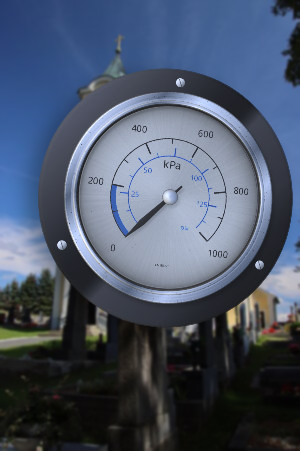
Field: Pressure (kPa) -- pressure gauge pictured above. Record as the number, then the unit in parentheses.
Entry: 0 (kPa)
